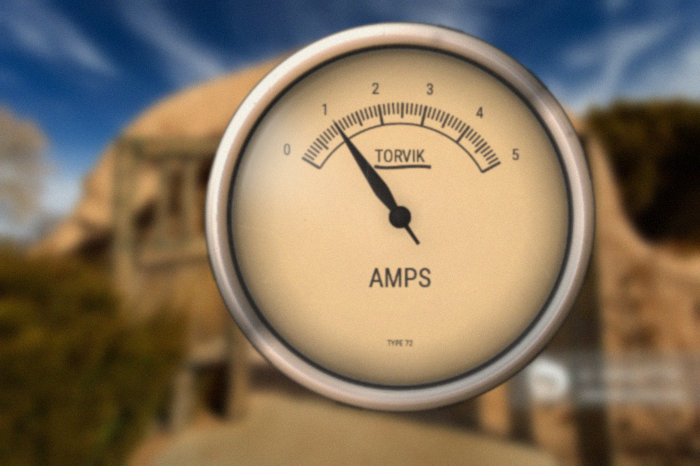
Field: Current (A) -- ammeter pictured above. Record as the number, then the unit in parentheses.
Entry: 1 (A)
